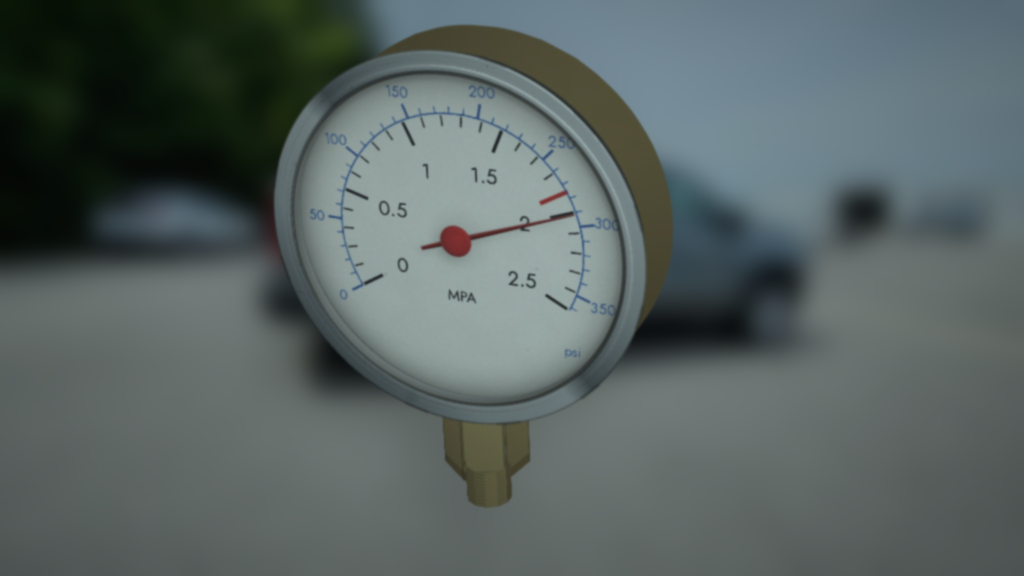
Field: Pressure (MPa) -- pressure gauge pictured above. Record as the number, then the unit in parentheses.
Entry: 2 (MPa)
